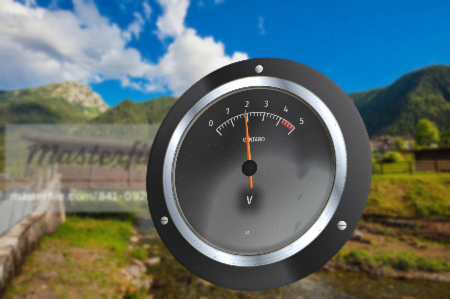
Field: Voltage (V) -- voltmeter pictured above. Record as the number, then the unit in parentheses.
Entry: 2 (V)
